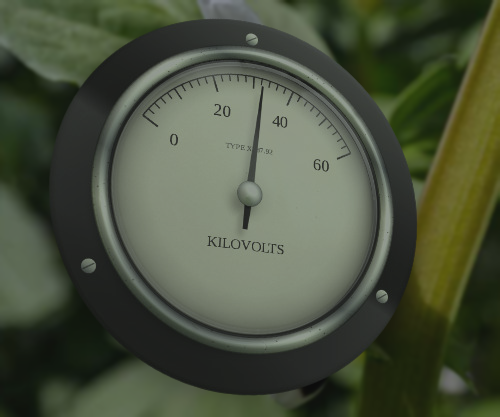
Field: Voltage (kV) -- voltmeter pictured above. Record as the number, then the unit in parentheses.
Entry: 32 (kV)
